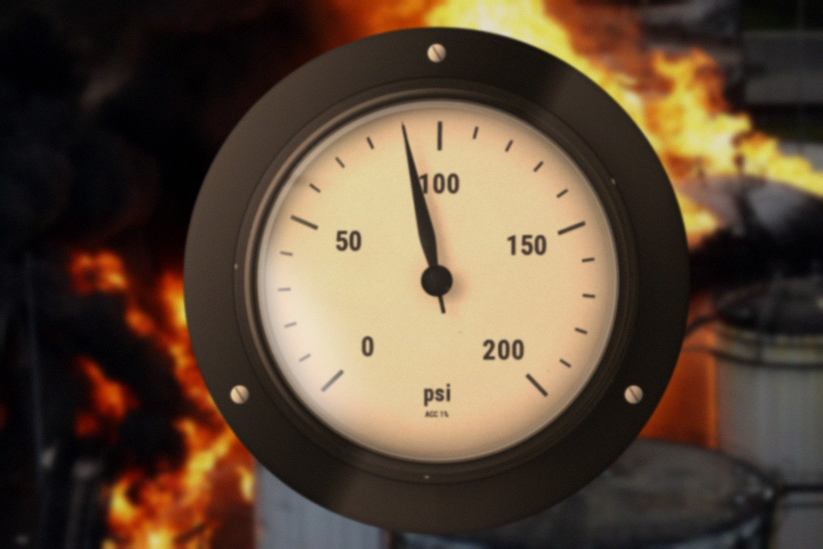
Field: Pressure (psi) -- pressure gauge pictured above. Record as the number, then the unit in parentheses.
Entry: 90 (psi)
